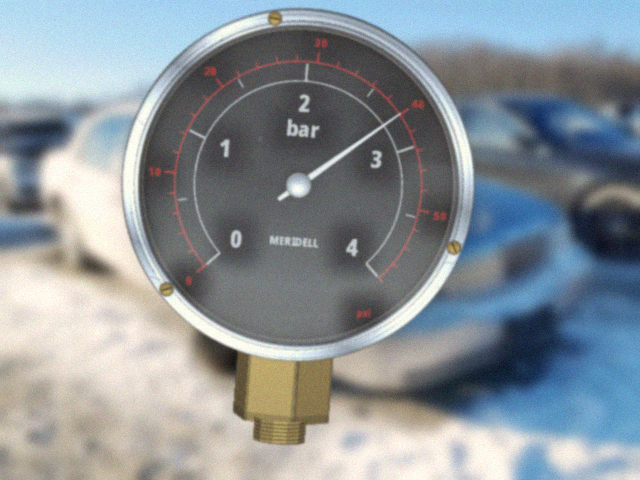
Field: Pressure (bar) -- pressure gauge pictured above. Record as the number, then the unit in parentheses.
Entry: 2.75 (bar)
